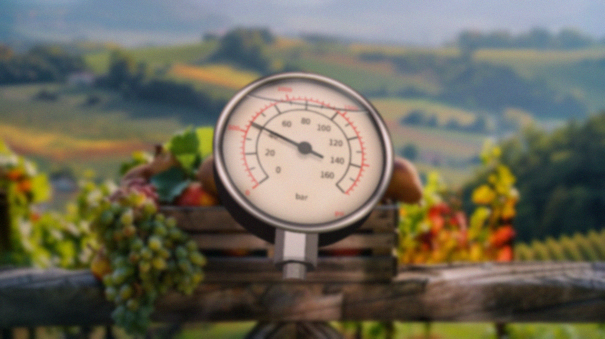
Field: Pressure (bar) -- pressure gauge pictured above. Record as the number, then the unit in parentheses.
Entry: 40 (bar)
